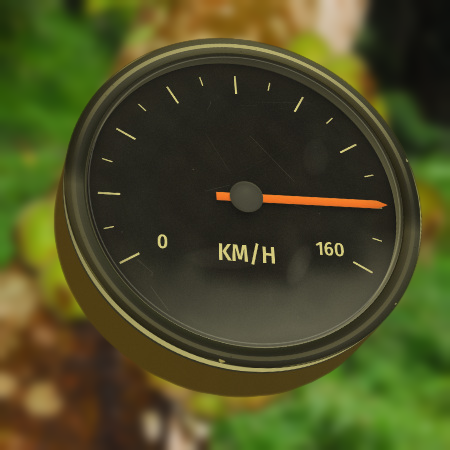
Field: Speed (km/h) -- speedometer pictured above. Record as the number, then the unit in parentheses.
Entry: 140 (km/h)
